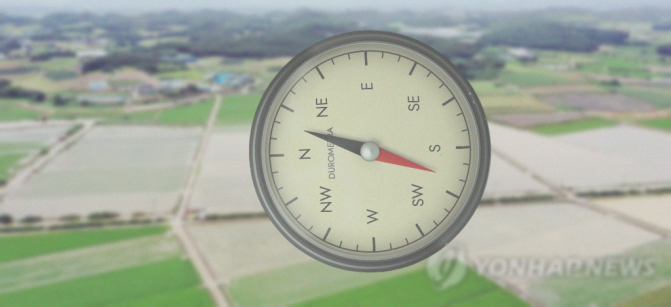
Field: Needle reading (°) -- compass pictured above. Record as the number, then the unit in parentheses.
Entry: 200 (°)
